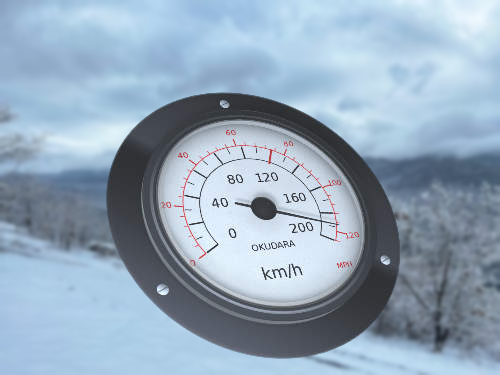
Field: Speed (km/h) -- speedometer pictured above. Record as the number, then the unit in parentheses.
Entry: 190 (km/h)
